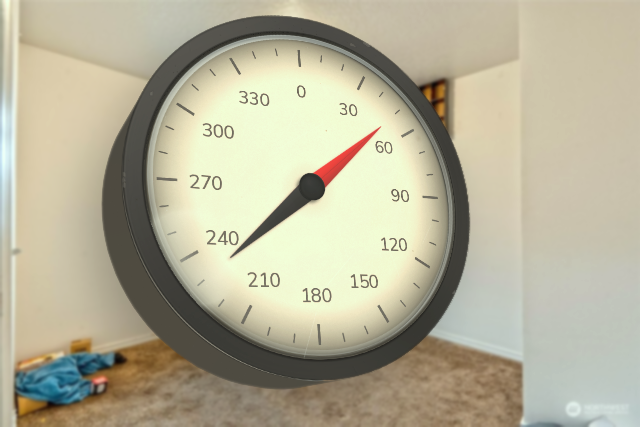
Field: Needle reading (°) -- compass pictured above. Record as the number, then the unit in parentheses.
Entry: 50 (°)
